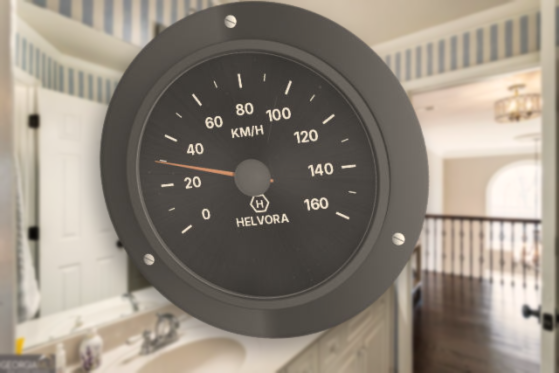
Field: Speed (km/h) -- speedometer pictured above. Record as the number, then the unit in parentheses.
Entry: 30 (km/h)
